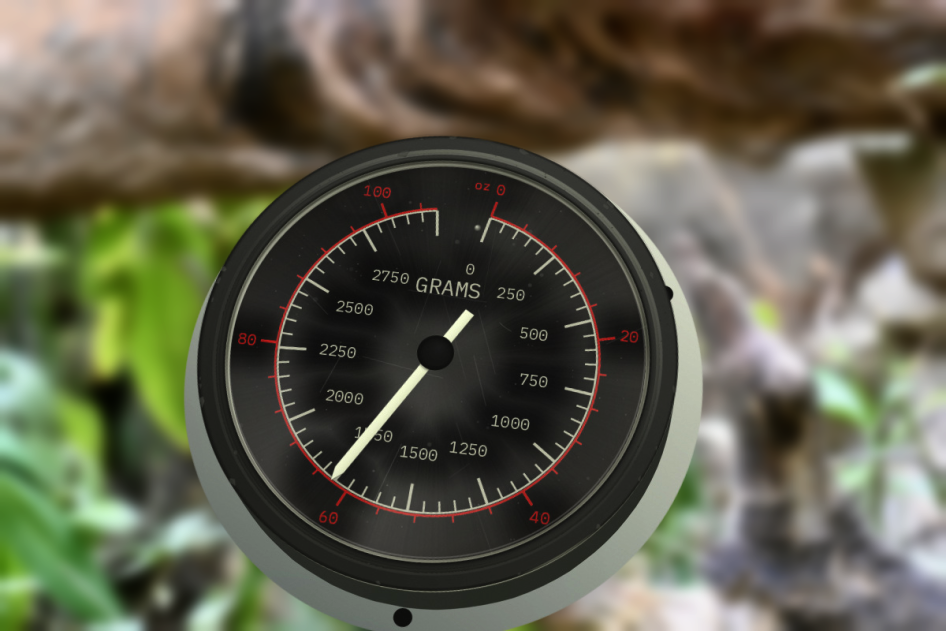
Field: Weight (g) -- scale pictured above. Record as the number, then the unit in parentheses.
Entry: 1750 (g)
